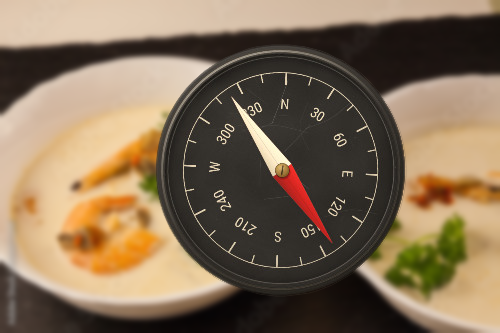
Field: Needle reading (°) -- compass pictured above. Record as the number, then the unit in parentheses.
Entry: 142.5 (°)
